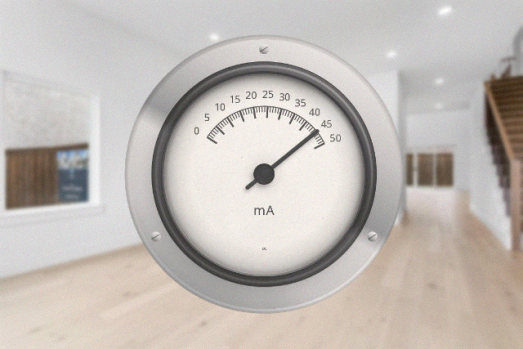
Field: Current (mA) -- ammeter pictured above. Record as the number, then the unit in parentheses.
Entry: 45 (mA)
